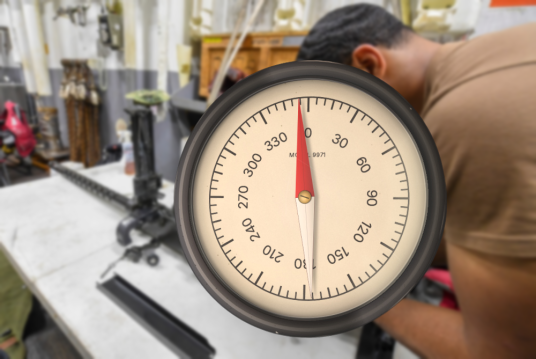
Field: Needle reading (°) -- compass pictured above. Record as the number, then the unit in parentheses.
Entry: 355 (°)
